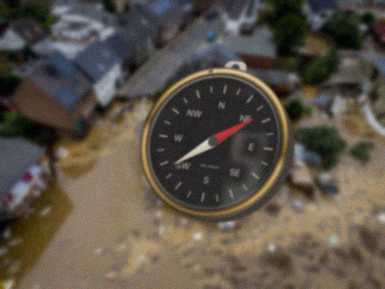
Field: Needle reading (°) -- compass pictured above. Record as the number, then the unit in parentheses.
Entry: 52.5 (°)
